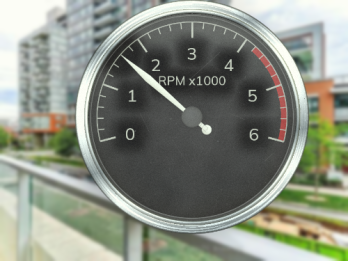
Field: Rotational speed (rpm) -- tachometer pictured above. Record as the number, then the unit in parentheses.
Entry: 1600 (rpm)
